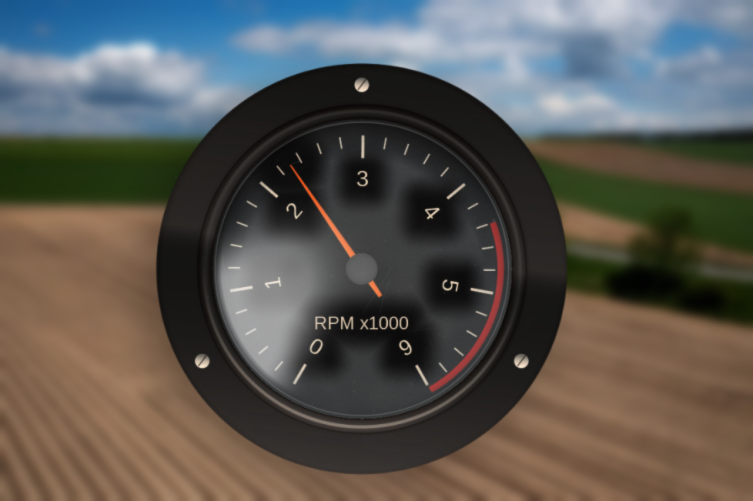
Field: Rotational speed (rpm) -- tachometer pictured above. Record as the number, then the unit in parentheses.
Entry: 2300 (rpm)
